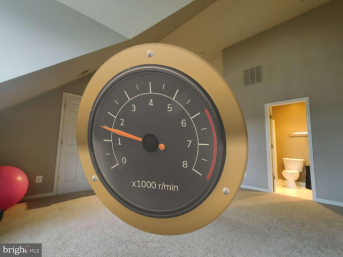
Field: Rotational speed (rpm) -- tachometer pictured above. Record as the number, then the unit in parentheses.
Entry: 1500 (rpm)
